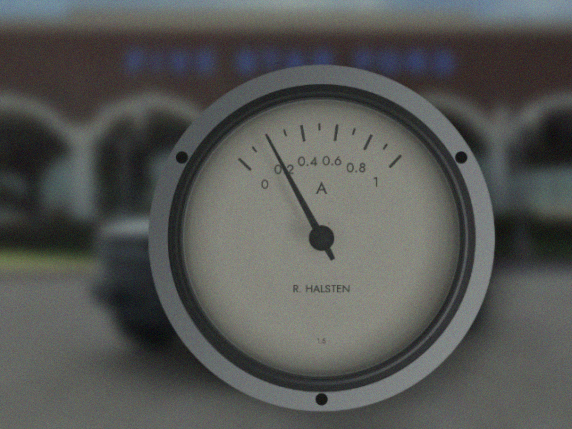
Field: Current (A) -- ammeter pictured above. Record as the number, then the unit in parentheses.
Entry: 0.2 (A)
